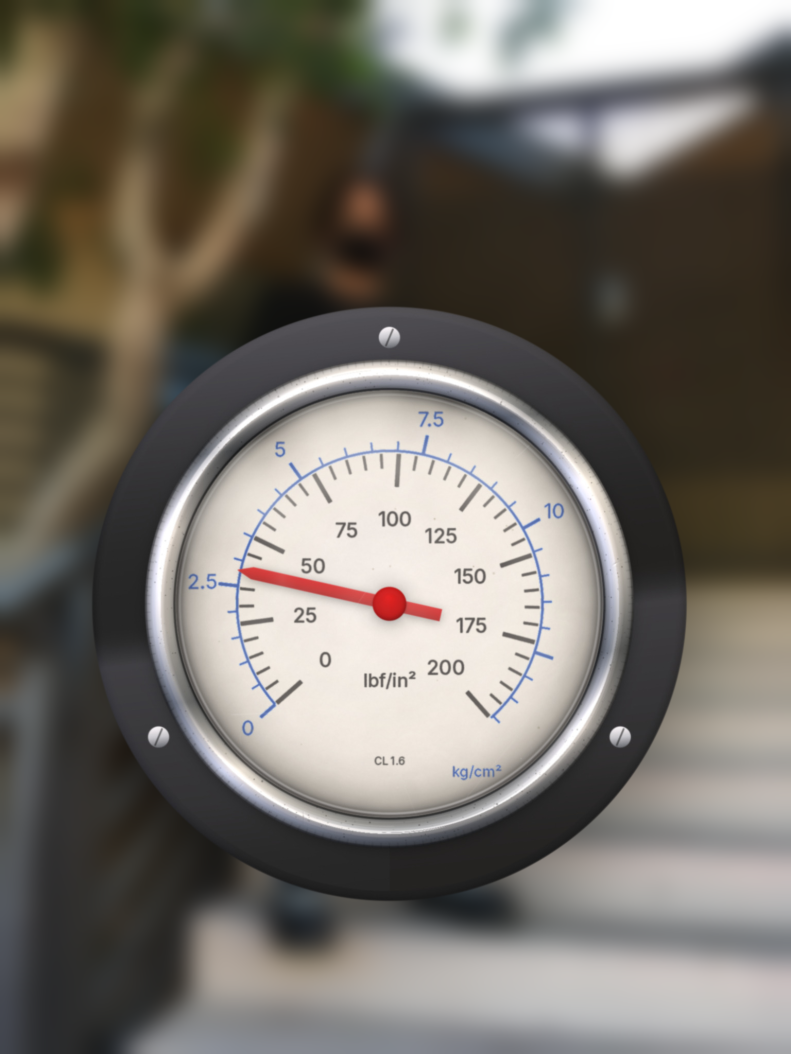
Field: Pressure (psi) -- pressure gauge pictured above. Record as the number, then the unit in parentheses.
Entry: 40 (psi)
